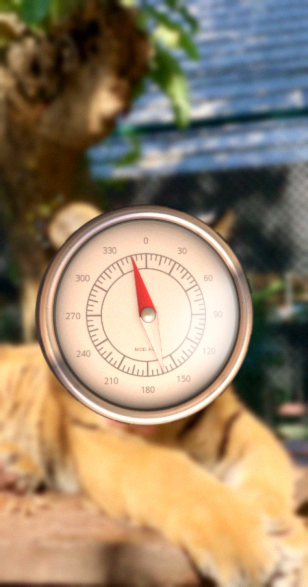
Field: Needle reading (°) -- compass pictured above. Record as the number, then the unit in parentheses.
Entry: 345 (°)
